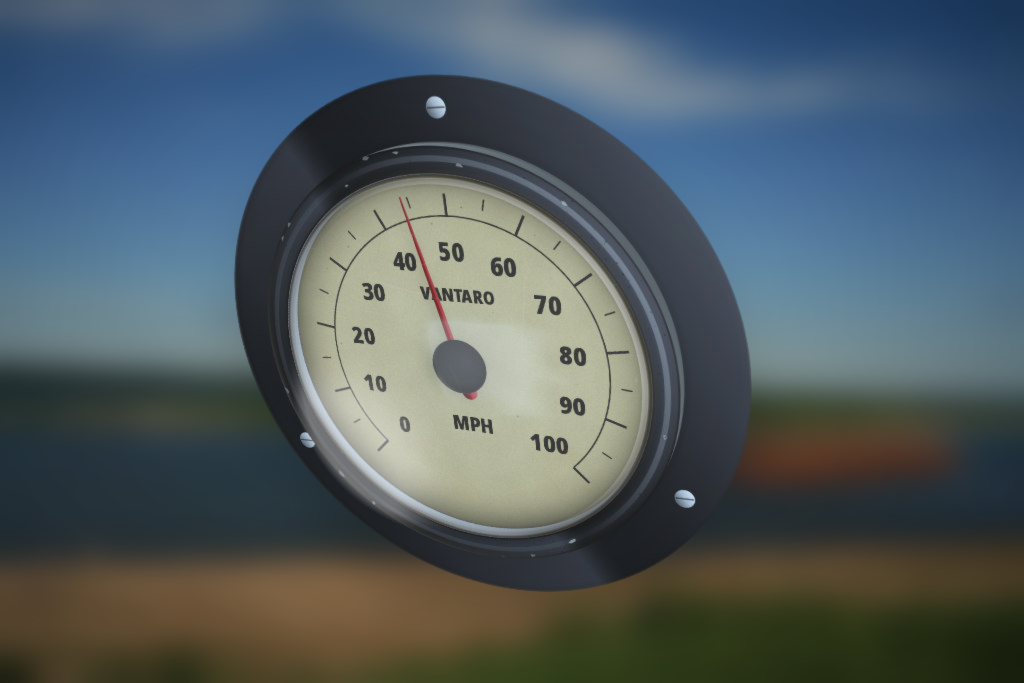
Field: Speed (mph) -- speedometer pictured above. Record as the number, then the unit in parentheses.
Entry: 45 (mph)
